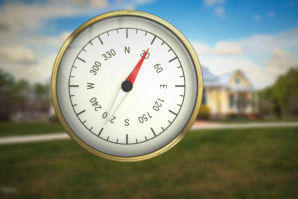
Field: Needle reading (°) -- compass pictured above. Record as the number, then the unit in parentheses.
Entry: 30 (°)
